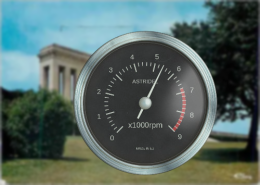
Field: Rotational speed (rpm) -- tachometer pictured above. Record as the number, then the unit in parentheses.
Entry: 5400 (rpm)
